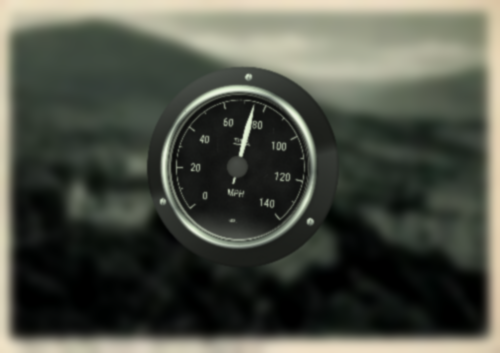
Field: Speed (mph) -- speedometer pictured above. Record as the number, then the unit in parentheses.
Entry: 75 (mph)
